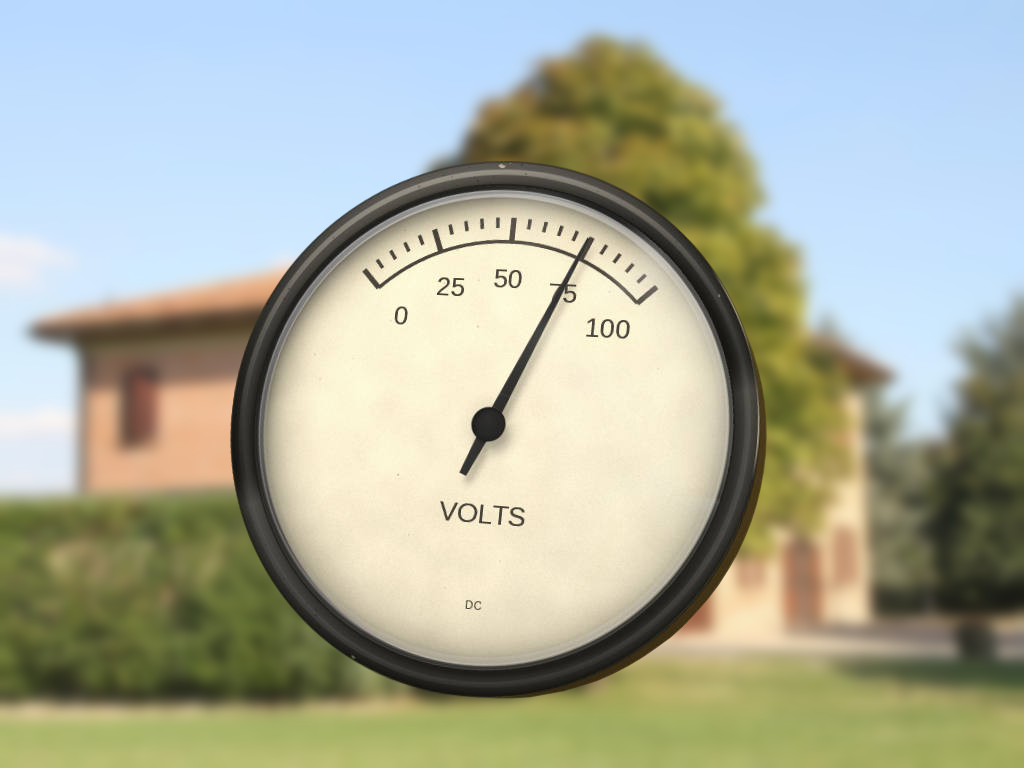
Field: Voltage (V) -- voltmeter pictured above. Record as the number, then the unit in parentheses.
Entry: 75 (V)
